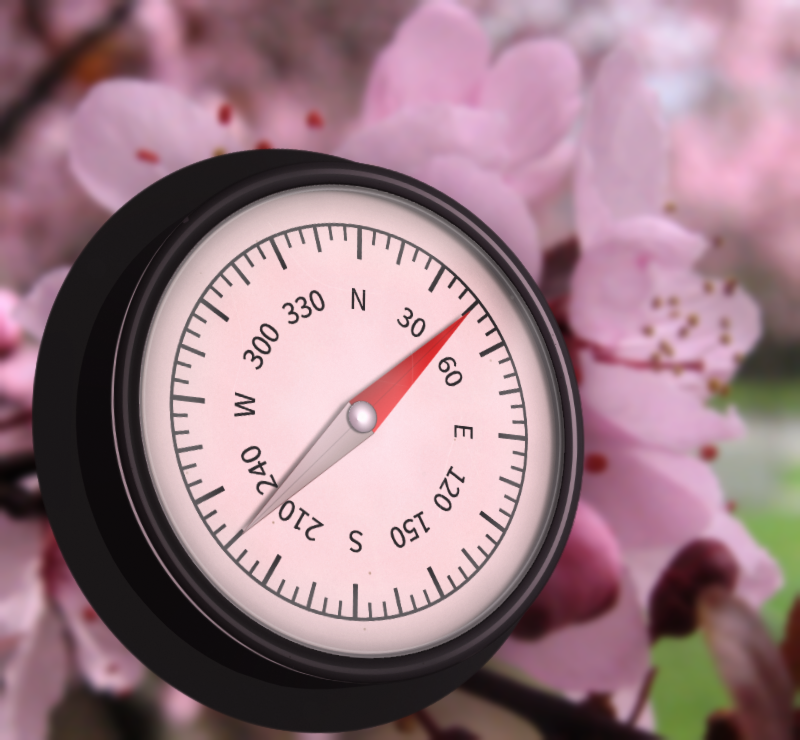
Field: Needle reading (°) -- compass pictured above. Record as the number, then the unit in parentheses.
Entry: 45 (°)
